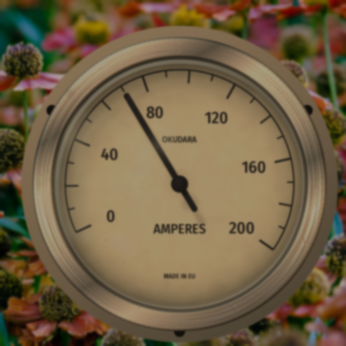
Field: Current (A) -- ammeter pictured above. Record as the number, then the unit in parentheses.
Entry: 70 (A)
